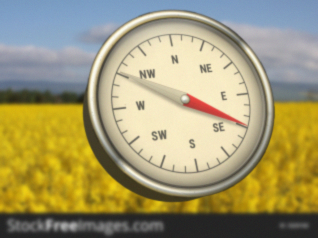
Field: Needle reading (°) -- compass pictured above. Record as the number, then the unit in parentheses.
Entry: 120 (°)
